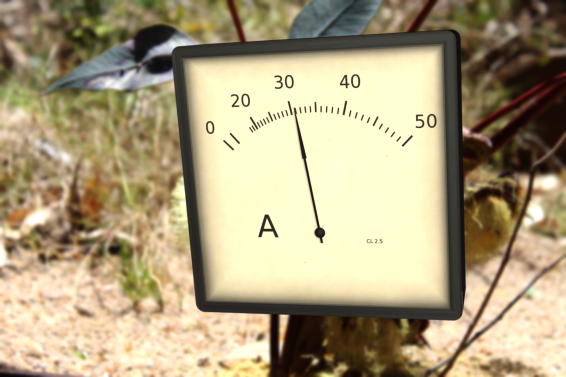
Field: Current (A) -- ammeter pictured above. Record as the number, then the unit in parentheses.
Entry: 31 (A)
